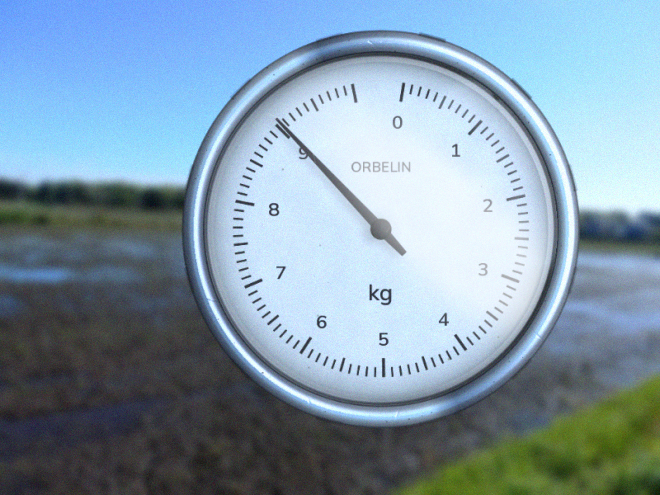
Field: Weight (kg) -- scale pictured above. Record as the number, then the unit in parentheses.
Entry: 9.05 (kg)
